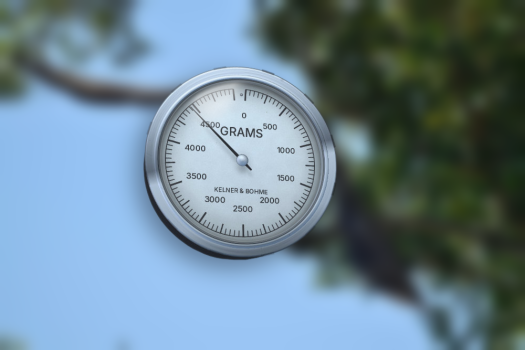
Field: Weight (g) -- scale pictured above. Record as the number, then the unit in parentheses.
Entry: 4450 (g)
